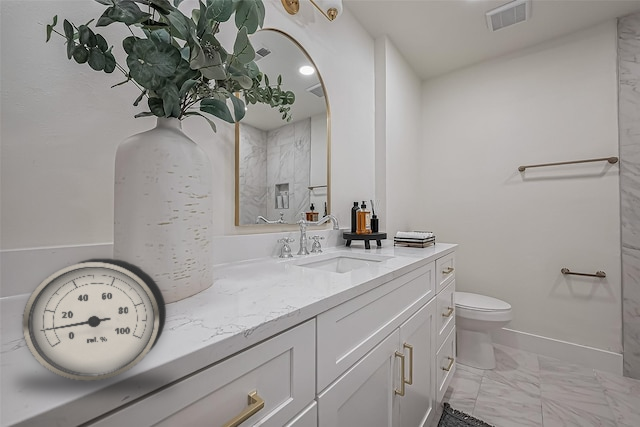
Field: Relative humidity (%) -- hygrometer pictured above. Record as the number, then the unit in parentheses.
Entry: 10 (%)
